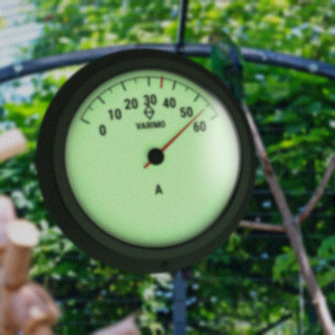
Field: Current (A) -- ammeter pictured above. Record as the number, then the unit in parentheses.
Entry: 55 (A)
